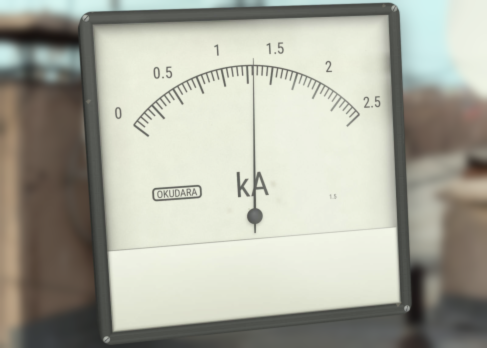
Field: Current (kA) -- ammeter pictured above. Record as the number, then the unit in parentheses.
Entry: 1.3 (kA)
